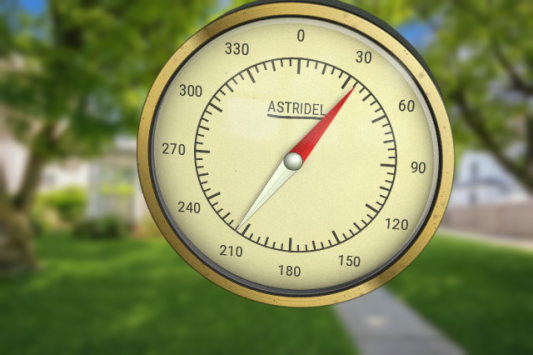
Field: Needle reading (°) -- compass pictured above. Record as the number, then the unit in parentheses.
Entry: 35 (°)
